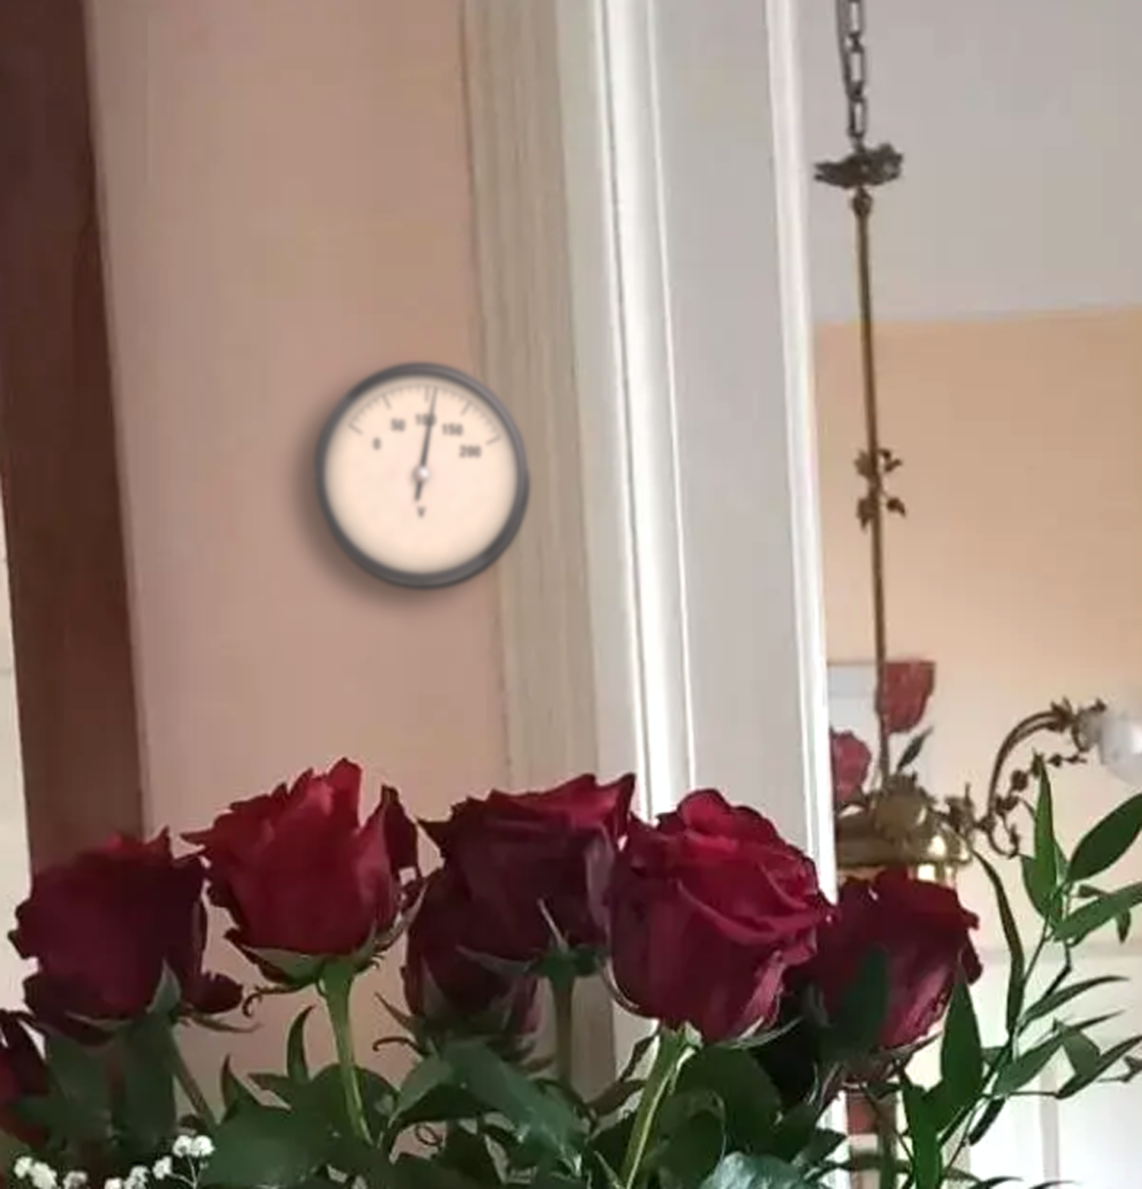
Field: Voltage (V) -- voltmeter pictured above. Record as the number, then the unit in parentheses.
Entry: 110 (V)
